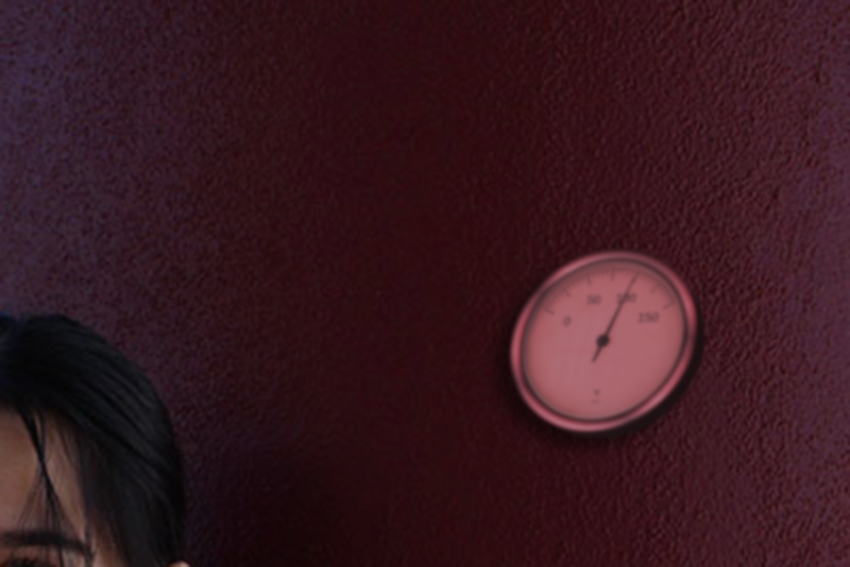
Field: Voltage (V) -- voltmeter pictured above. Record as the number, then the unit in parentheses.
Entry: 100 (V)
